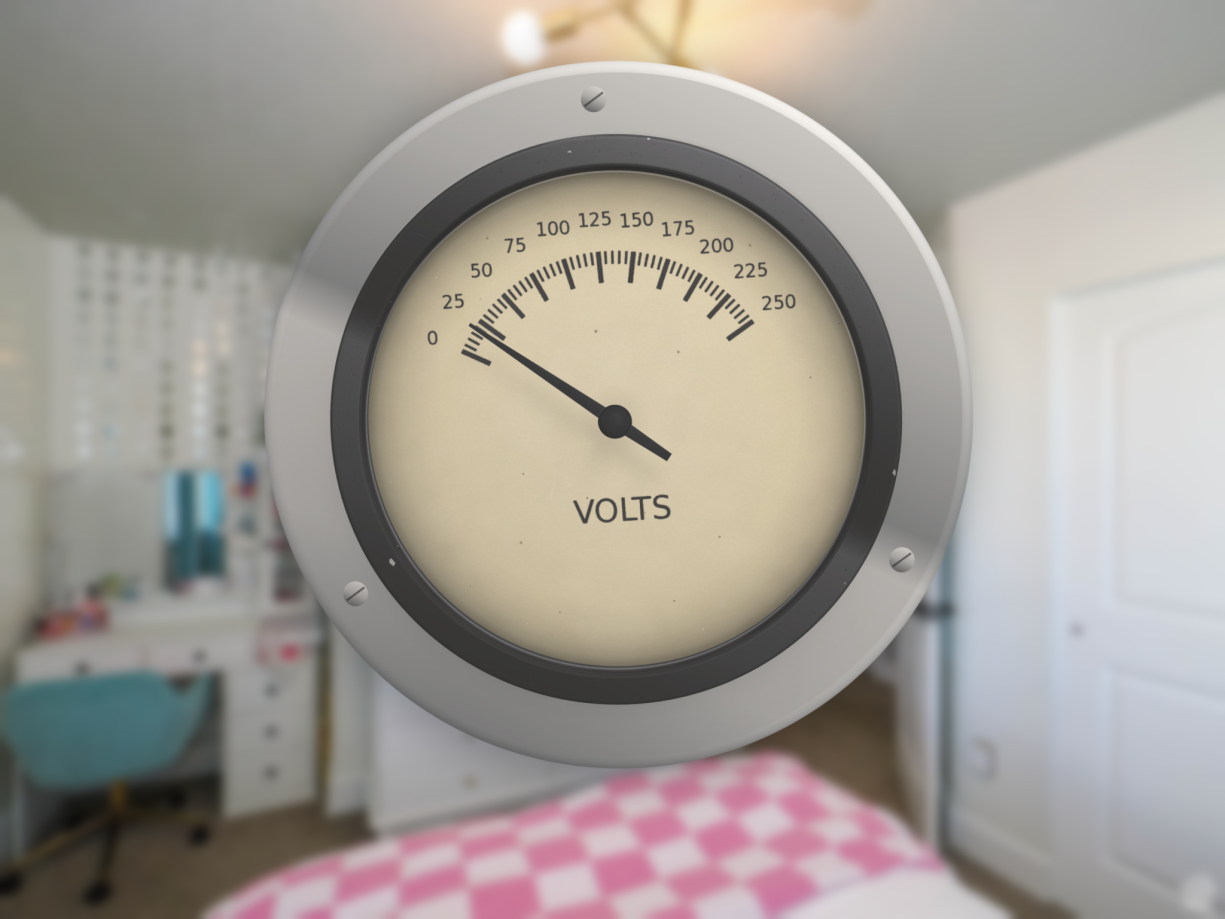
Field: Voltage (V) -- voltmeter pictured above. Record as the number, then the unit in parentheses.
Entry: 20 (V)
